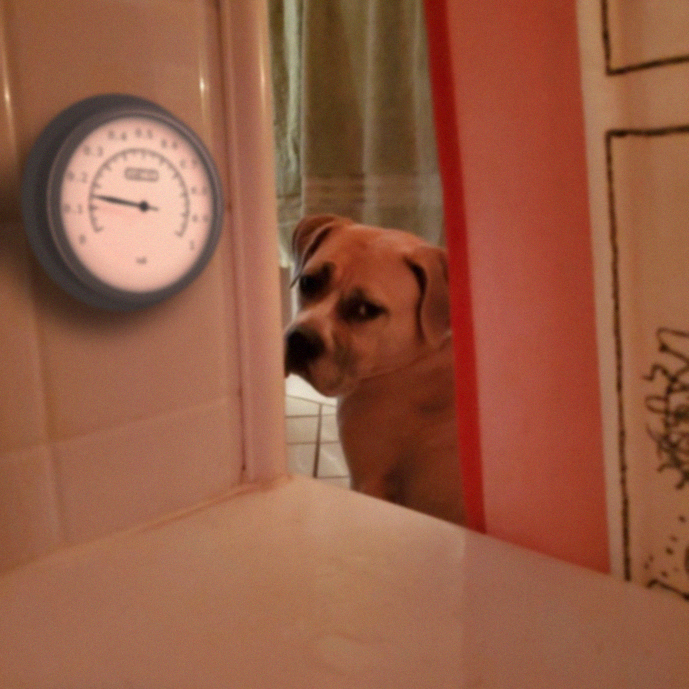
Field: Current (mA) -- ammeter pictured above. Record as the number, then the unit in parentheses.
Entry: 0.15 (mA)
